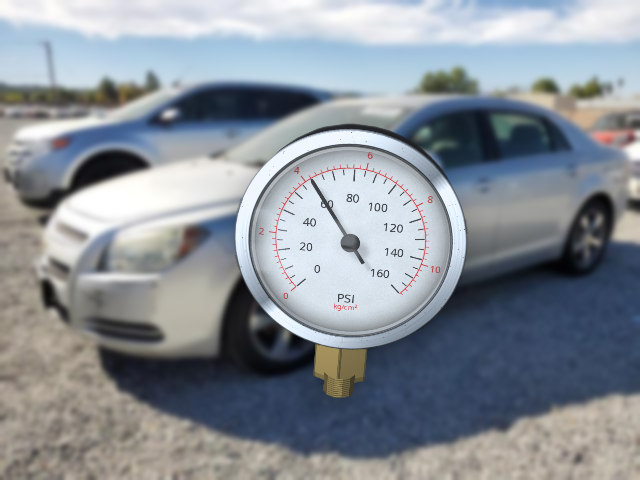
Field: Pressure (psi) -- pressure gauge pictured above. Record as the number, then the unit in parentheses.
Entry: 60 (psi)
